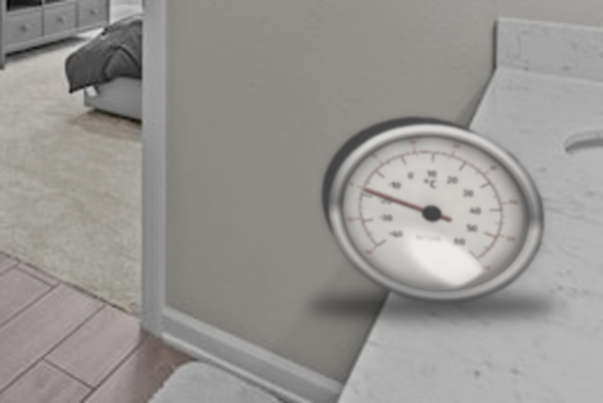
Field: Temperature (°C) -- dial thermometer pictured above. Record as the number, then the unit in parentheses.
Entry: -17.5 (°C)
